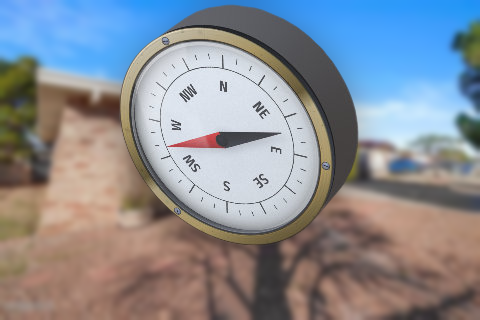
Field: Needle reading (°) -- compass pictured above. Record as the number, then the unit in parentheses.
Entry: 250 (°)
